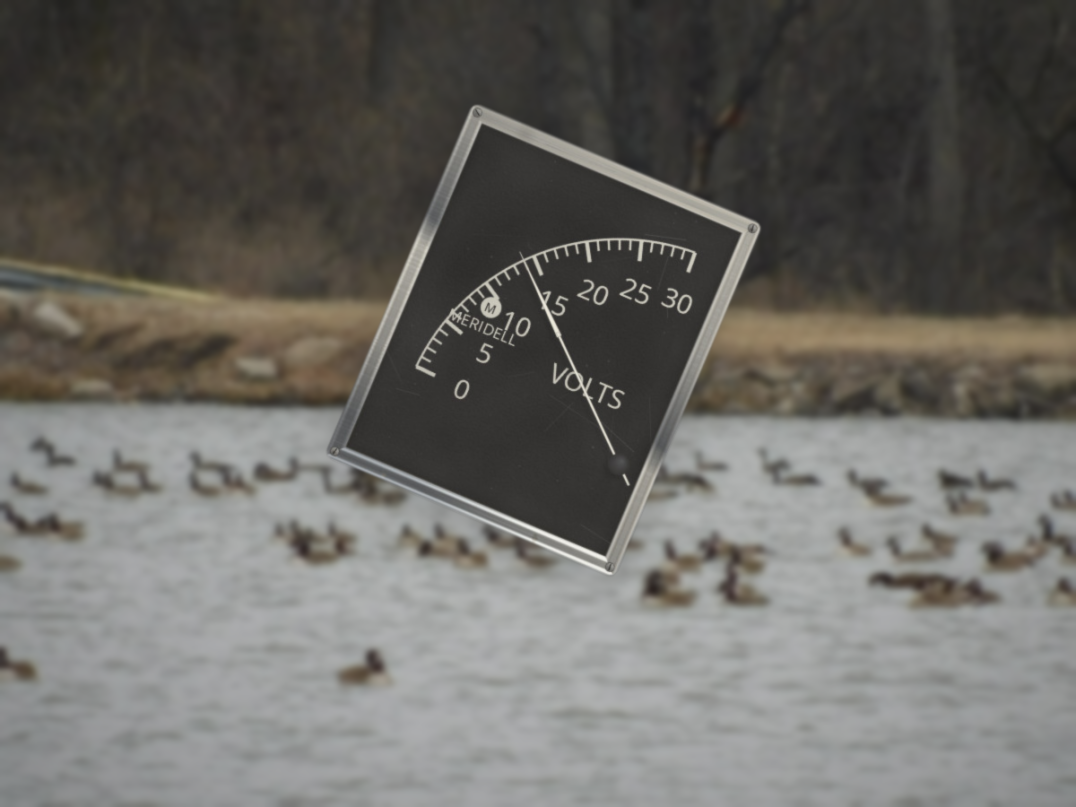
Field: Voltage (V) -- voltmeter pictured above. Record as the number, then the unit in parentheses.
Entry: 14 (V)
